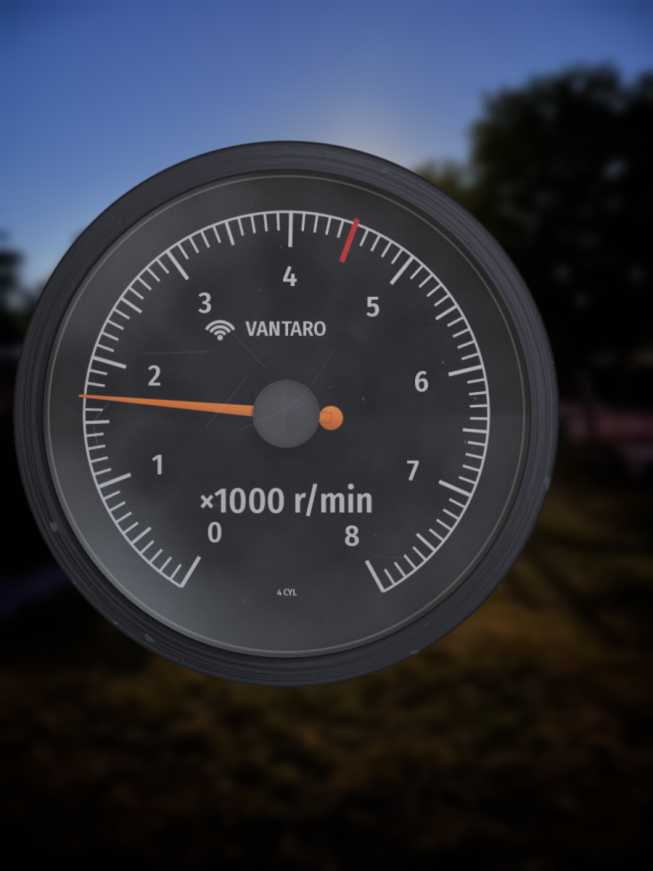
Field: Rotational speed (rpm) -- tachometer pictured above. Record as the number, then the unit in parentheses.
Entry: 1700 (rpm)
